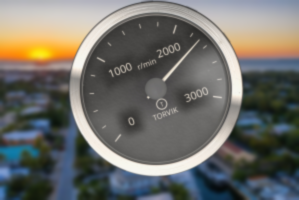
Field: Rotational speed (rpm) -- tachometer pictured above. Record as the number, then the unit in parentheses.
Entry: 2300 (rpm)
